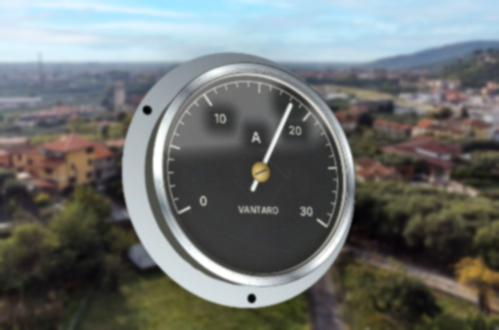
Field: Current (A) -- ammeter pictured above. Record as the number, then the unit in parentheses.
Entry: 18 (A)
